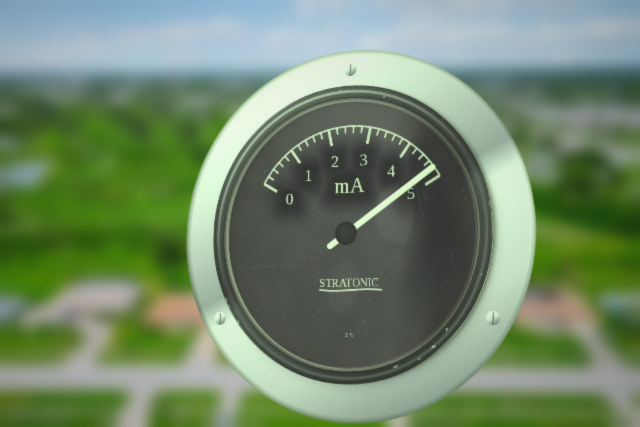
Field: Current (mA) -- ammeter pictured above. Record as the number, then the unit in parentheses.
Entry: 4.8 (mA)
